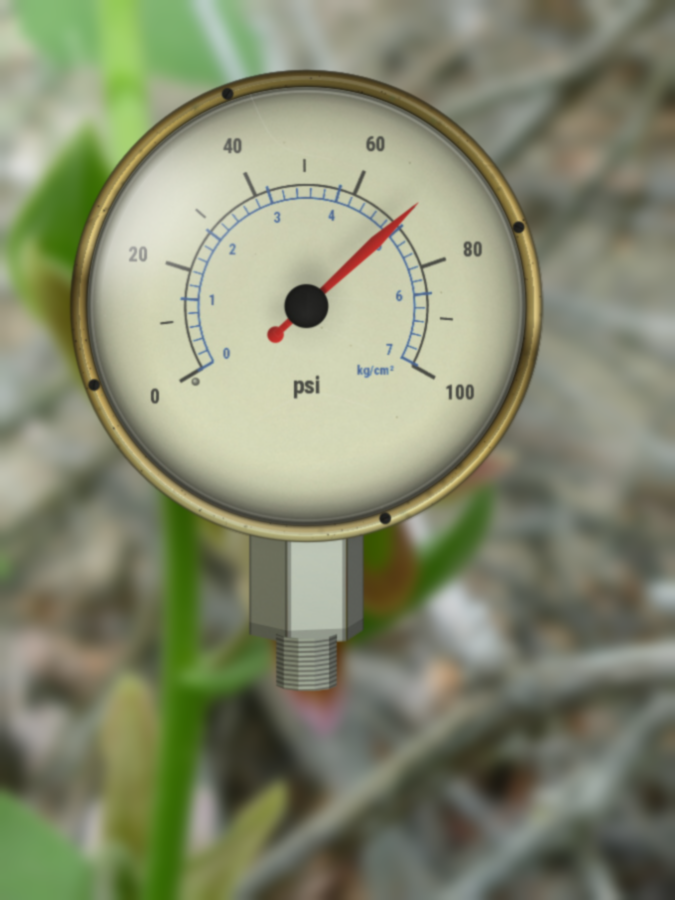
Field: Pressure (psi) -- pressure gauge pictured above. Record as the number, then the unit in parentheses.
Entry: 70 (psi)
